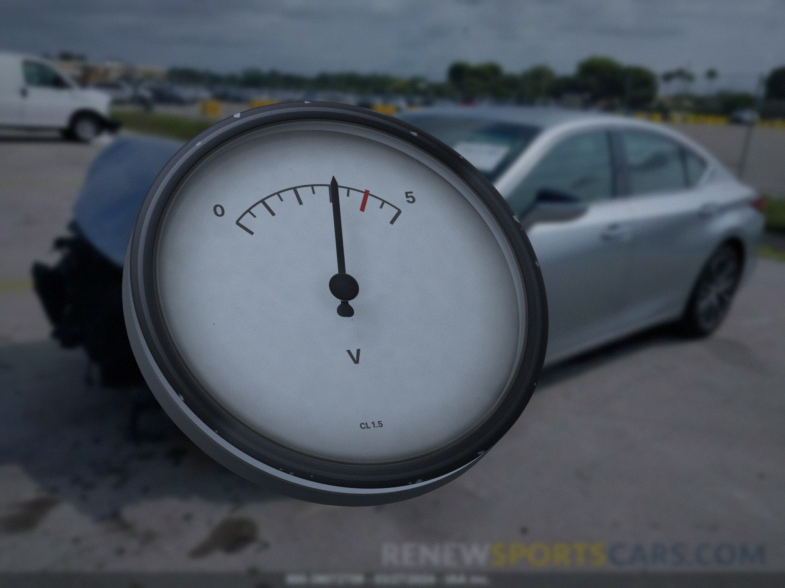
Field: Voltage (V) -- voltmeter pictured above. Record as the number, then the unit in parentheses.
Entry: 3 (V)
